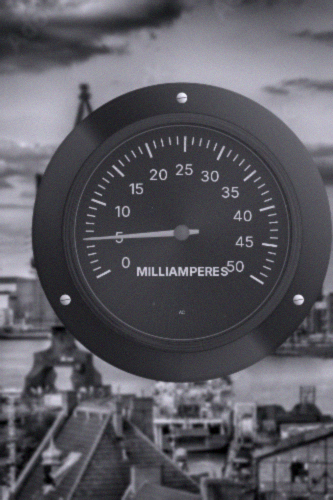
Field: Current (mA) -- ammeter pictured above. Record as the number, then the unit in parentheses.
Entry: 5 (mA)
